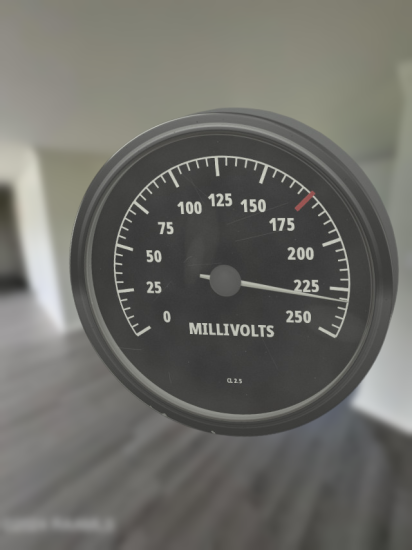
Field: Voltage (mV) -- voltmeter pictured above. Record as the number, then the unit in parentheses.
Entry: 230 (mV)
